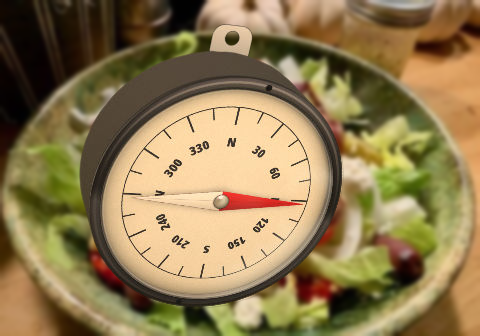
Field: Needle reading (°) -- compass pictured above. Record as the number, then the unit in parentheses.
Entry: 90 (°)
